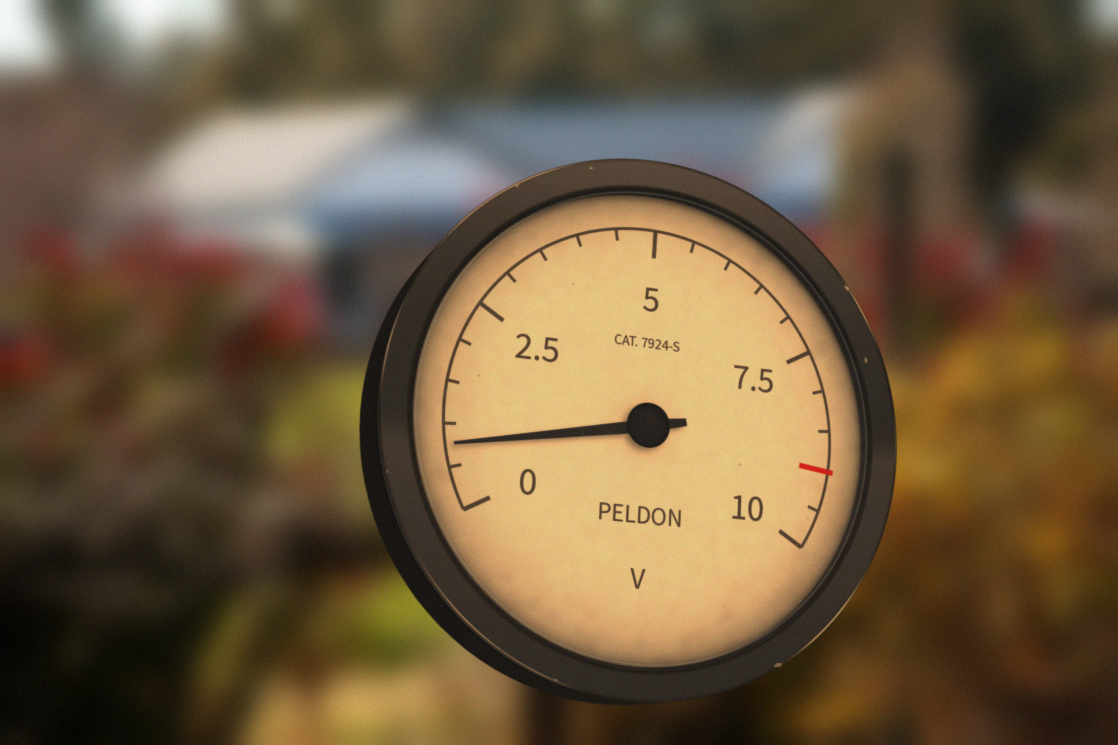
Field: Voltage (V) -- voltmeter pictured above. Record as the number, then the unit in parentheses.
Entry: 0.75 (V)
